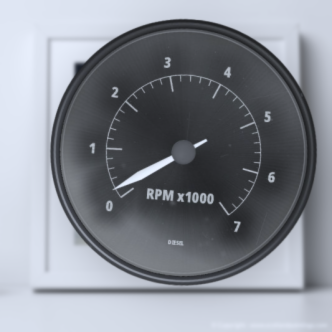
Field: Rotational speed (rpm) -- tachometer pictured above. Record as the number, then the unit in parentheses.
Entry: 200 (rpm)
